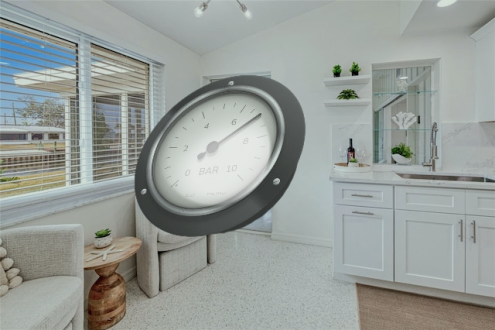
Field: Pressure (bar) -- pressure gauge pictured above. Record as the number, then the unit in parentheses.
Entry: 7 (bar)
